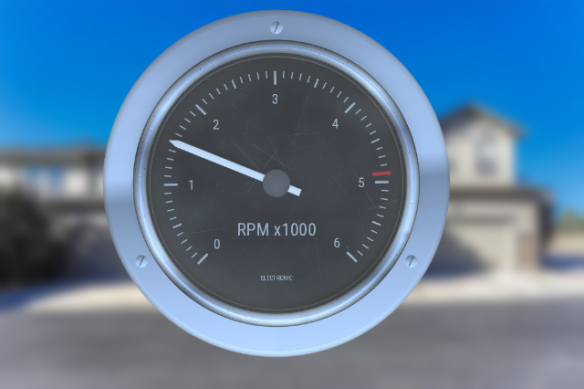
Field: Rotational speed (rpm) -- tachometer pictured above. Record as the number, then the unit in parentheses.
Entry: 1500 (rpm)
